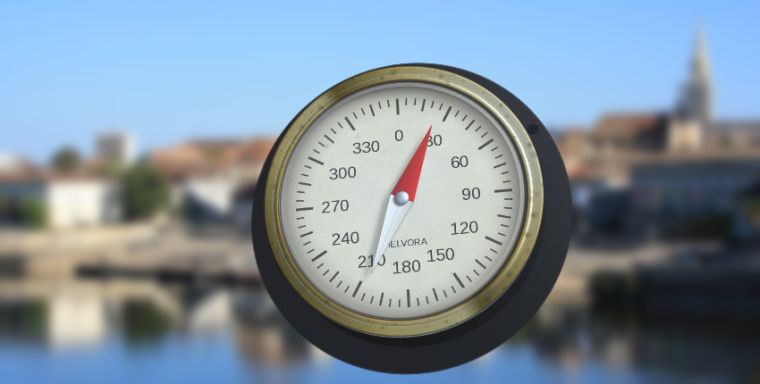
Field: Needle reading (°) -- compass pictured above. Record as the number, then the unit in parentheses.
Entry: 25 (°)
